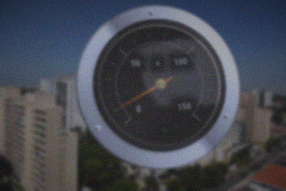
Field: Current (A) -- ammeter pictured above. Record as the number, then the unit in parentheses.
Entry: 10 (A)
